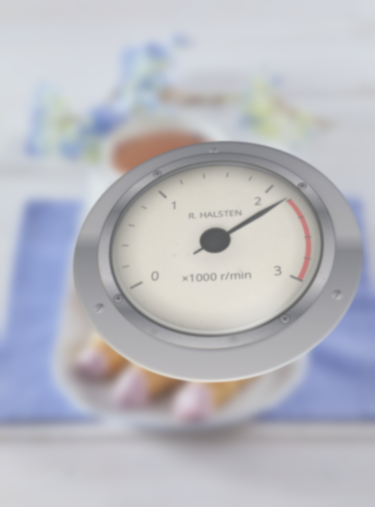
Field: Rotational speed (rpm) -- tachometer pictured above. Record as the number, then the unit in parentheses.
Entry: 2200 (rpm)
